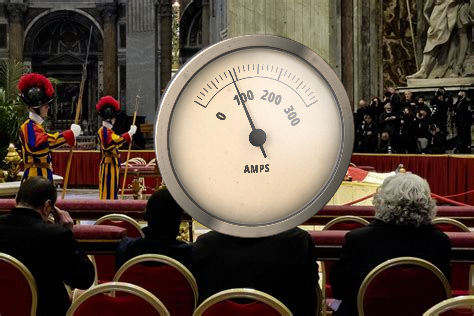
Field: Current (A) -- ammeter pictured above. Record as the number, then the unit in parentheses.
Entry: 90 (A)
